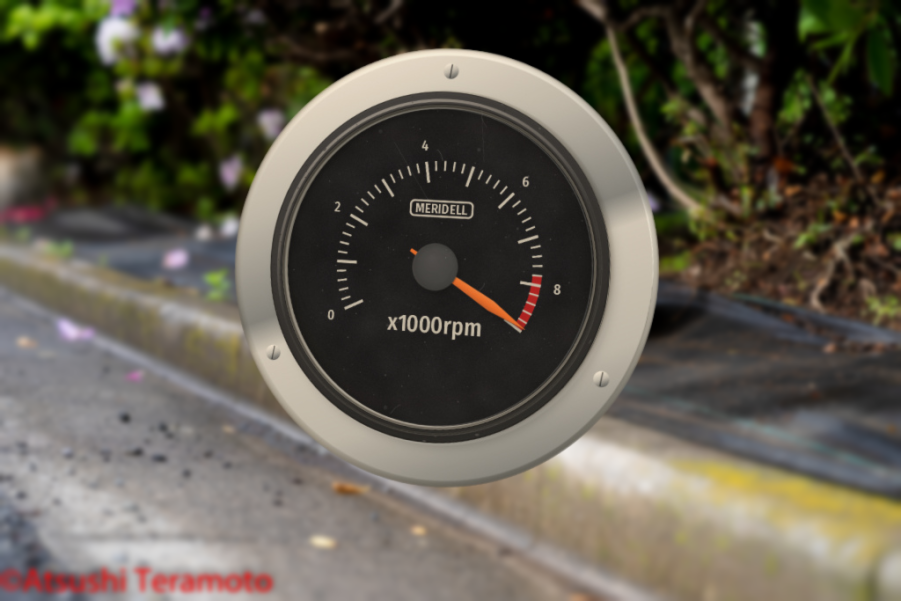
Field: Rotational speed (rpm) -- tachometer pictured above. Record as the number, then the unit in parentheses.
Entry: 8900 (rpm)
